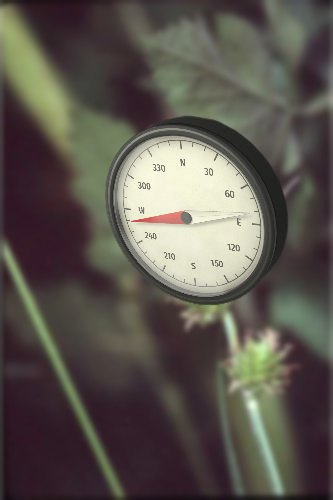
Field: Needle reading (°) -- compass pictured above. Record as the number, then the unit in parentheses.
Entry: 260 (°)
